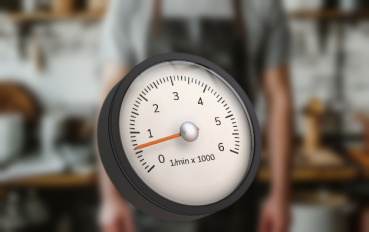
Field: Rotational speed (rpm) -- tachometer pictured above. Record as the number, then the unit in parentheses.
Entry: 600 (rpm)
